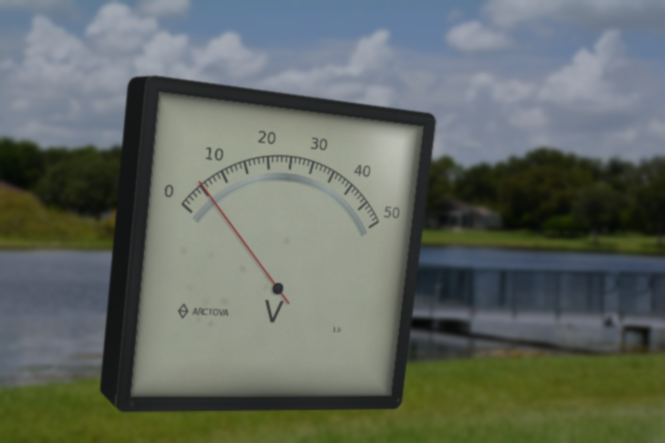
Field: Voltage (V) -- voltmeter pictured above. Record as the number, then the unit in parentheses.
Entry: 5 (V)
